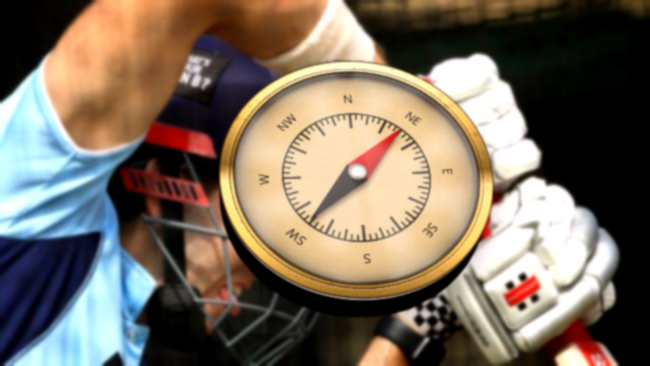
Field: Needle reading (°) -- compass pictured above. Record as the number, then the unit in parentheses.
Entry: 45 (°)
